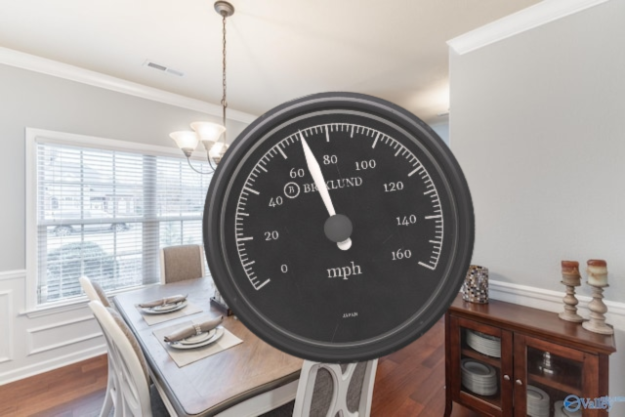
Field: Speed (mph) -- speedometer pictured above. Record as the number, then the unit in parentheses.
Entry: 70 (mph)
